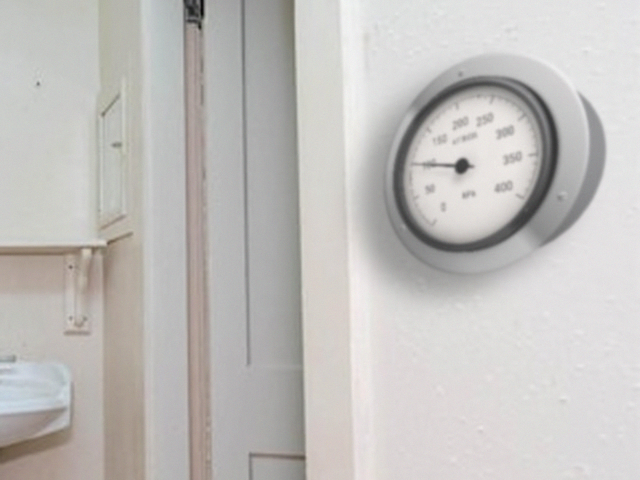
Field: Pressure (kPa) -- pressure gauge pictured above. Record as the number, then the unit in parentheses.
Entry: 100 (kPa)
